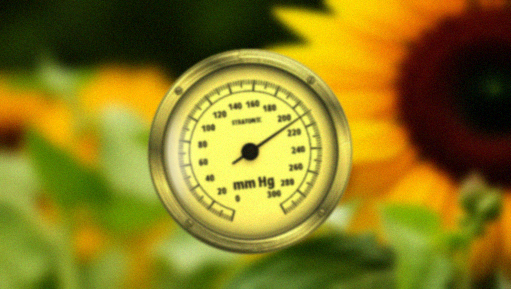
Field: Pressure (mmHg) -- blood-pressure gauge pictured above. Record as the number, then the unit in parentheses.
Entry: 210 (mmHg)
